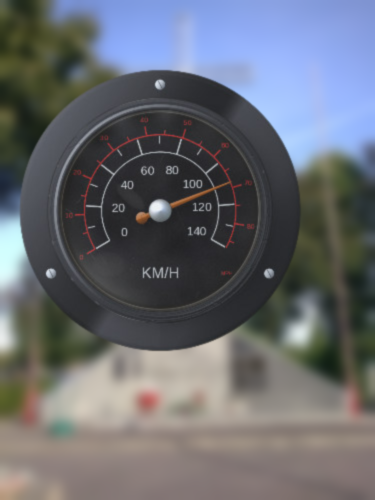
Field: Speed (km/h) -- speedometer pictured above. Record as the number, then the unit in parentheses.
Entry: 110 (km/h)
